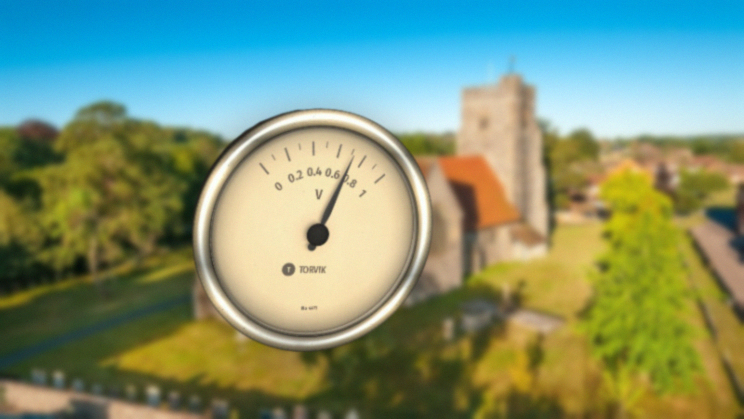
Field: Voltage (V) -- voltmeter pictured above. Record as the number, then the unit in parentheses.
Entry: 0.7 (V)
